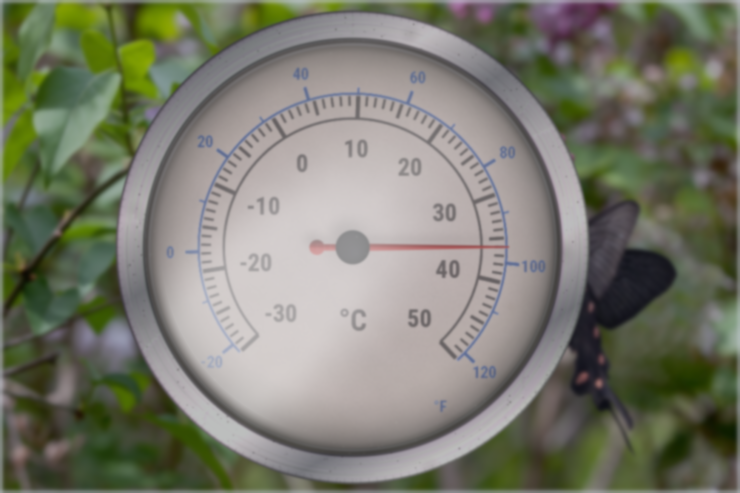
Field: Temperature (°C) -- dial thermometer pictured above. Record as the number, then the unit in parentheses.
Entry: 36 (°C)
